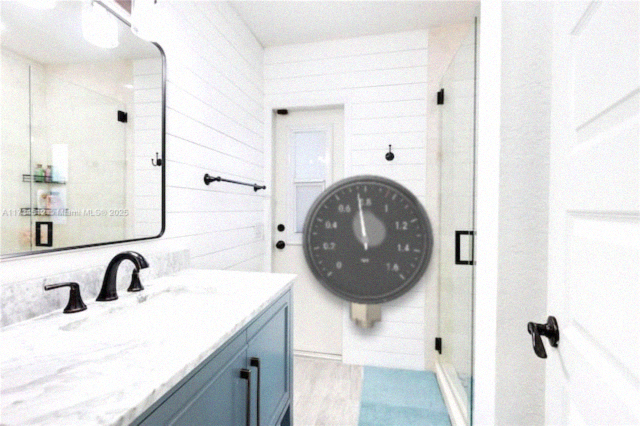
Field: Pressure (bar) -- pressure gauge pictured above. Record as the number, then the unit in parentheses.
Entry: 0.75 (bar)
